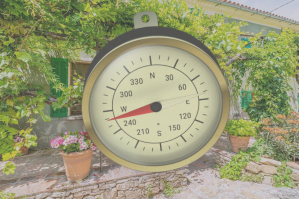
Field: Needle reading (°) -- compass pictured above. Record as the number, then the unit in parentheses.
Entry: 260 (°)
